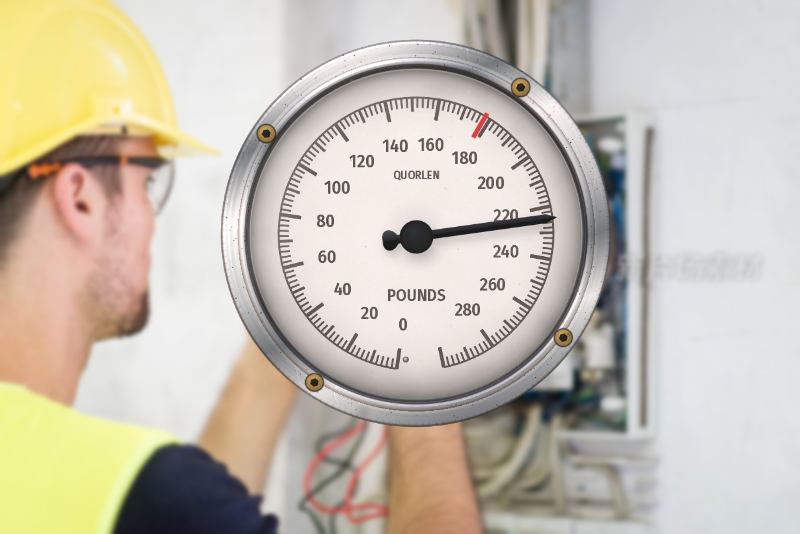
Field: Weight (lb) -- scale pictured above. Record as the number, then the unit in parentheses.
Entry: 224 (lb)
